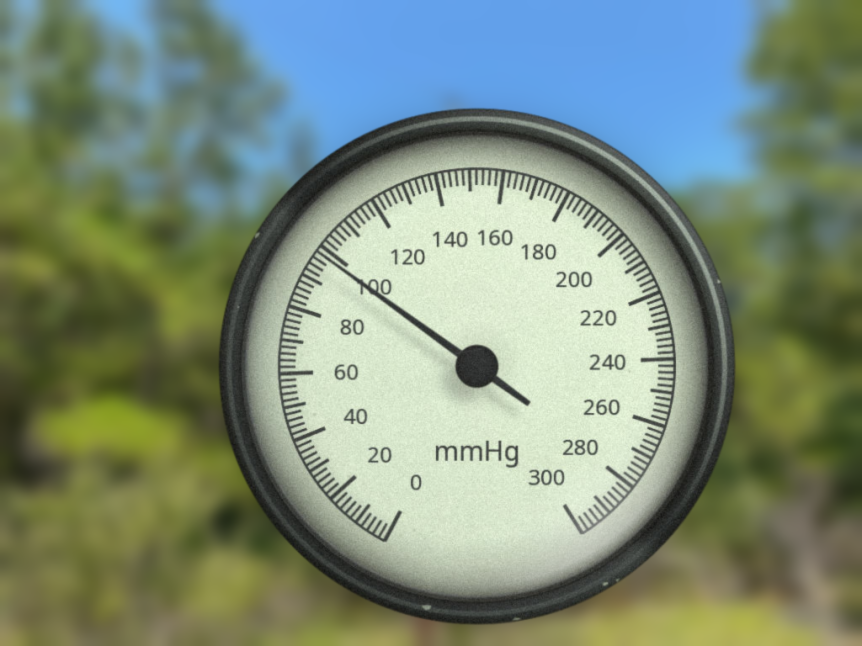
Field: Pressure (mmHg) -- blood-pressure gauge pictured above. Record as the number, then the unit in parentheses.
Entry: 98 (mmHg)
